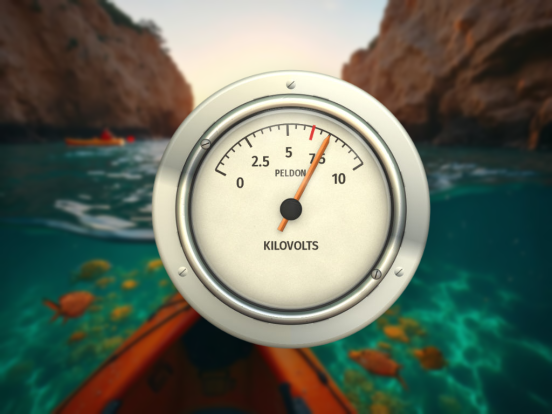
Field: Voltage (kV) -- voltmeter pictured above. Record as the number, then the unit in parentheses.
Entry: 7.5 (kV)
